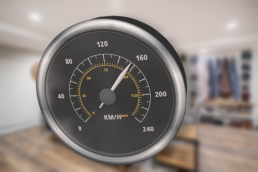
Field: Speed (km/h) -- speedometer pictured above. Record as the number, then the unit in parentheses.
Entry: 155 (km/h)
